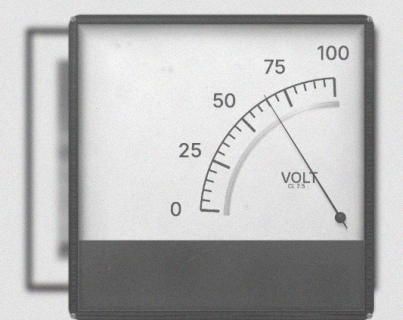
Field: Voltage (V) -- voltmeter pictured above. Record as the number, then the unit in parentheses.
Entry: 65 (V)
